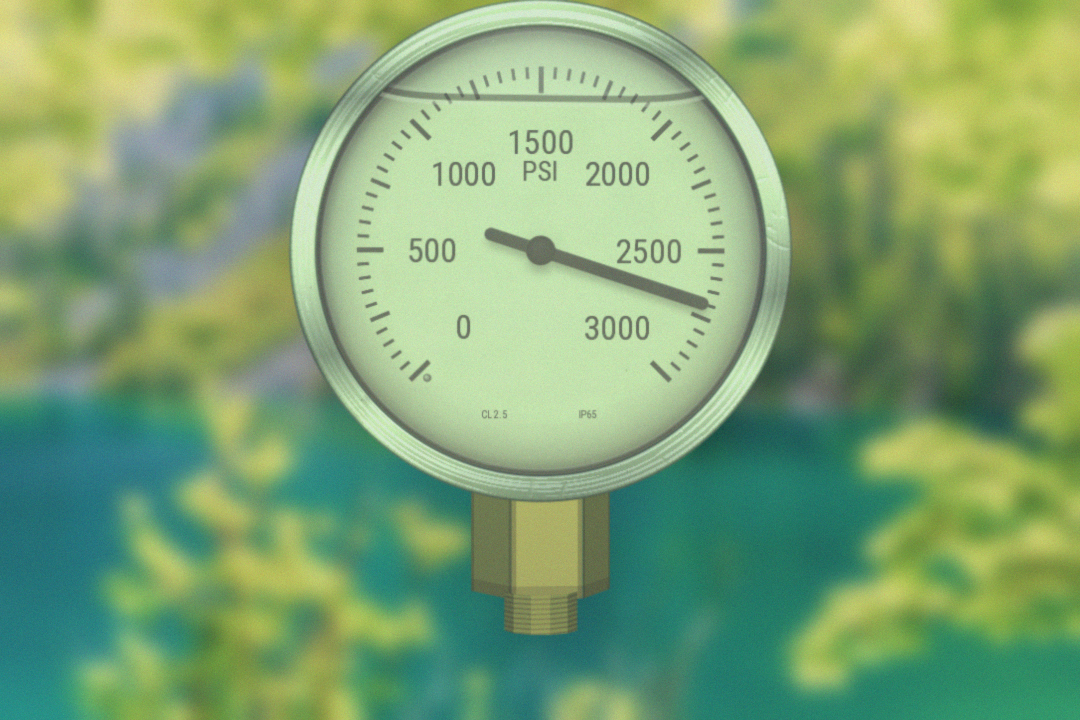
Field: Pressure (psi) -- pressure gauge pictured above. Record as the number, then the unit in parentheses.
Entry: 2700 (psi)
